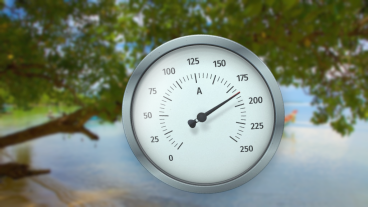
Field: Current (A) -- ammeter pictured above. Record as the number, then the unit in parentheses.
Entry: 185 (A)
